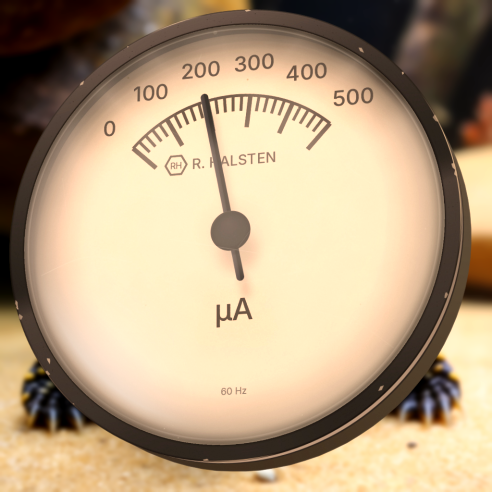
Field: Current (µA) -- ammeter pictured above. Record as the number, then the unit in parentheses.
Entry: 200 (µA)
